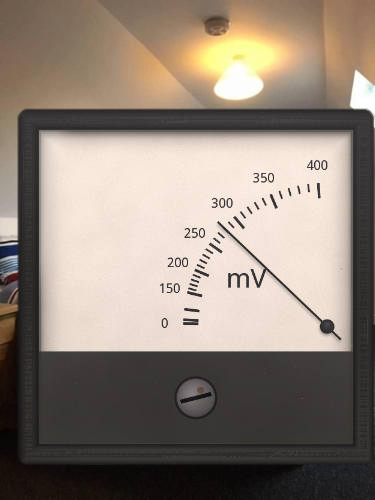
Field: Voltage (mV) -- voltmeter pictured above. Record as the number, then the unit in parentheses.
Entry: 280 (mV)
